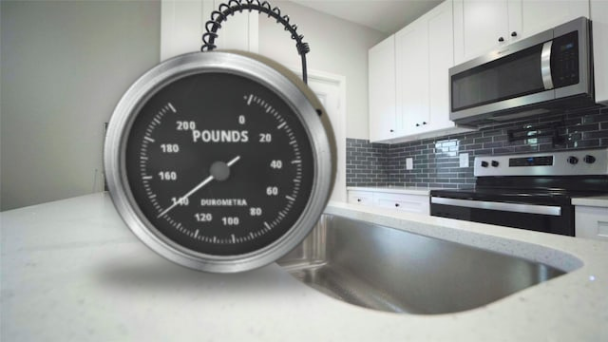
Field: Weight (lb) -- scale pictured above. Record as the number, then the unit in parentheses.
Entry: 140 (lb)
